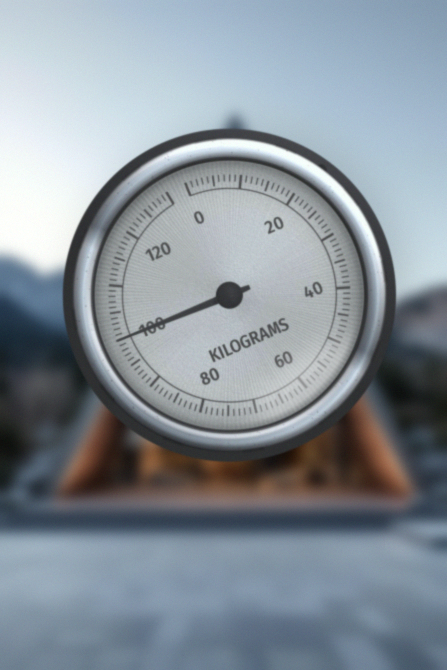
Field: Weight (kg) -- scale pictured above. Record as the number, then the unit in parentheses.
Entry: 100 (kg)
